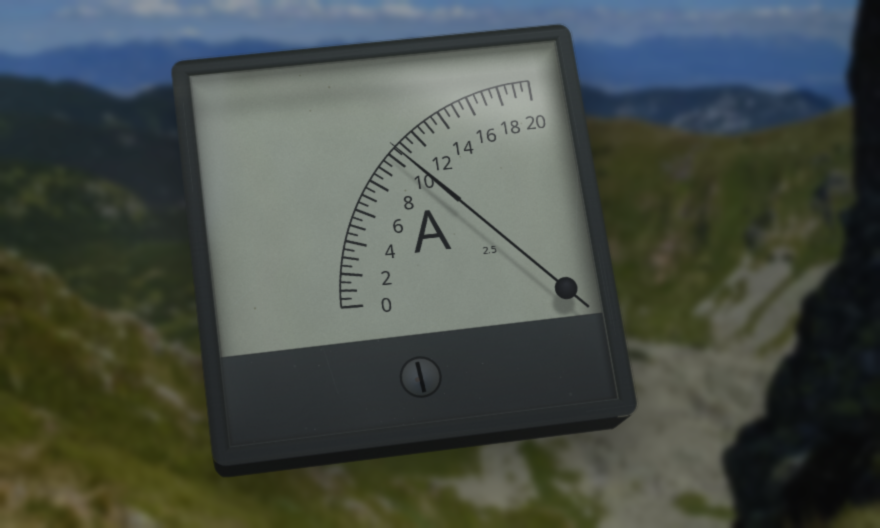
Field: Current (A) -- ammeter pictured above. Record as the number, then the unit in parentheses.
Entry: 10.5 (A)
